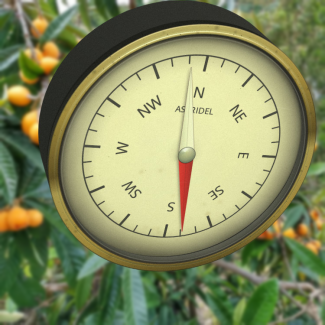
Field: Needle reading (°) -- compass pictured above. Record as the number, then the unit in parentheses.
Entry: 170 (°)
